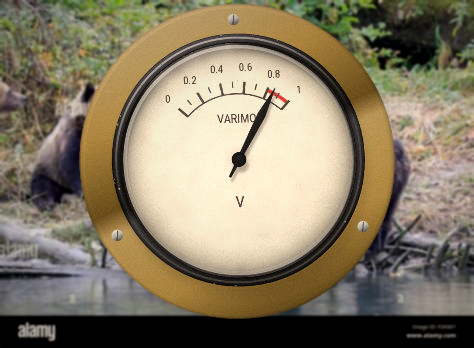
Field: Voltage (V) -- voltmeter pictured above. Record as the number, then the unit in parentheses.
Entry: 0.85 (V)
